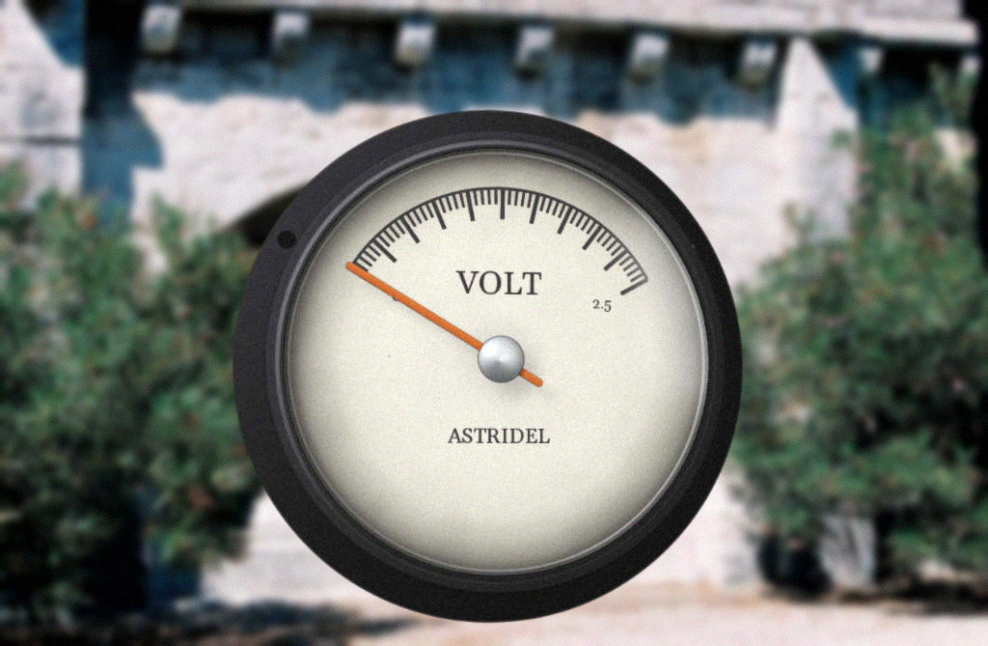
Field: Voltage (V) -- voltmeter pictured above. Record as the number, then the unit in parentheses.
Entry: 0 (V)
